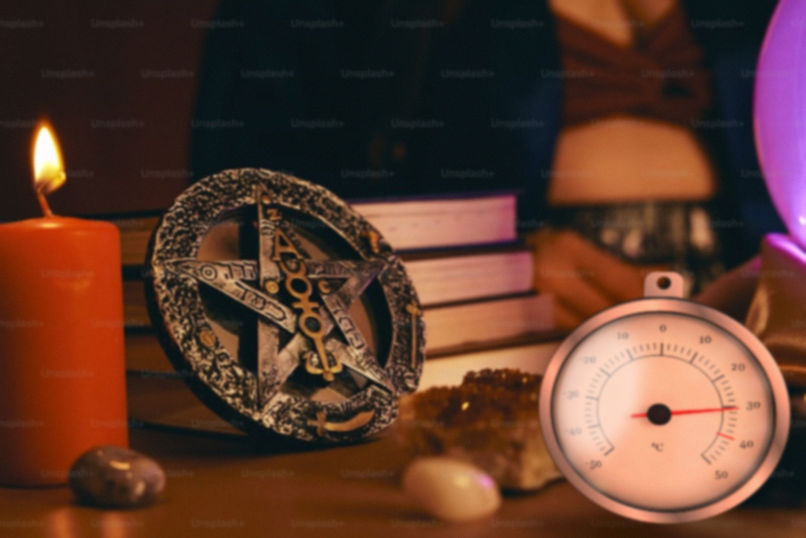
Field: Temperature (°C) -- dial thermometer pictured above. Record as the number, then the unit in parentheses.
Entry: 30 (°C)
